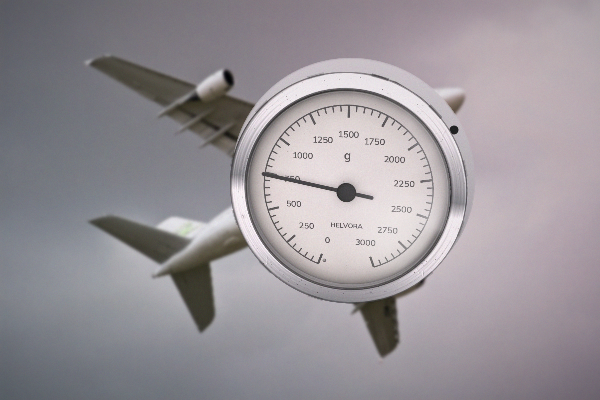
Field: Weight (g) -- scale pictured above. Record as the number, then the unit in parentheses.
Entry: 750 (g)
